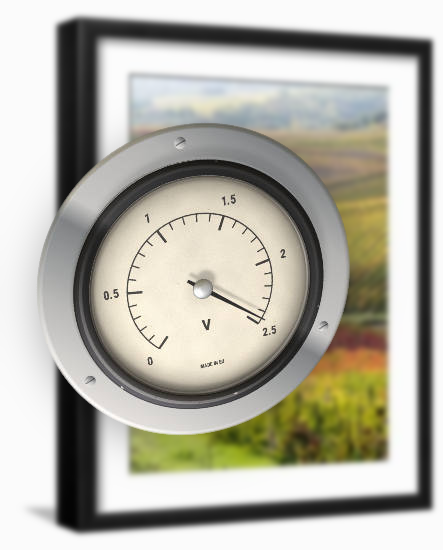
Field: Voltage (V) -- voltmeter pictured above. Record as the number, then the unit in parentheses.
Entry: 2.45 (V)
